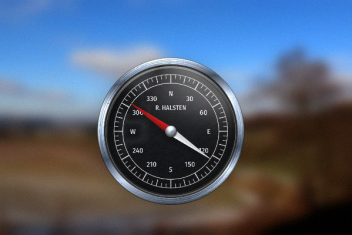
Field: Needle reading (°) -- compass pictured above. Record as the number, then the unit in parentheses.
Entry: 305 (°)
